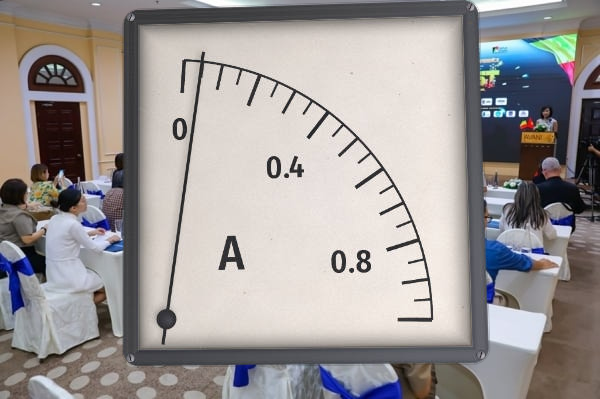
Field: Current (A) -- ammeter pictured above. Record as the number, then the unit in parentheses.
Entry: 0.05 (A)
